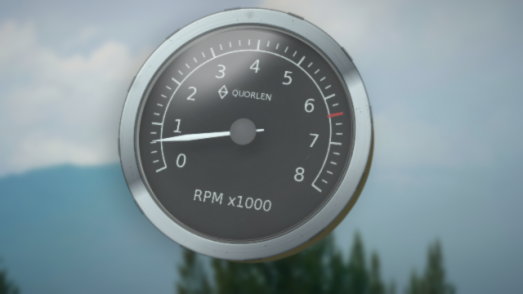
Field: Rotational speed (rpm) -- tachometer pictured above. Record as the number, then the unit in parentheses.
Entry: 600 (rpm)
